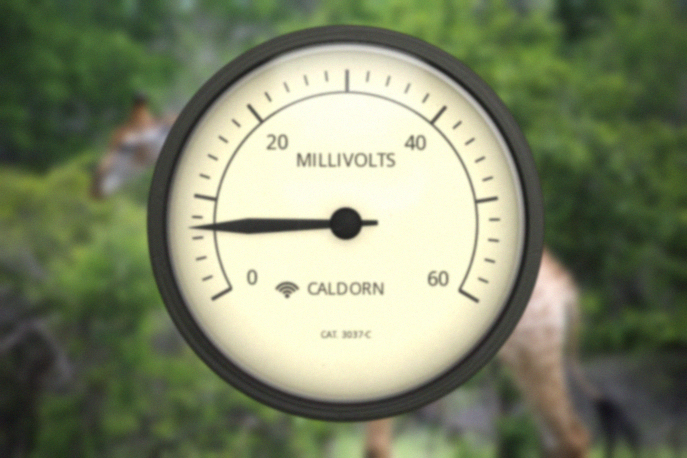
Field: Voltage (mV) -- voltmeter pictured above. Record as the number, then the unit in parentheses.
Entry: 7 (mV)
